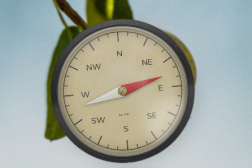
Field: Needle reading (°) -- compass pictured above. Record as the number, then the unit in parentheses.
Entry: 75 (°)
